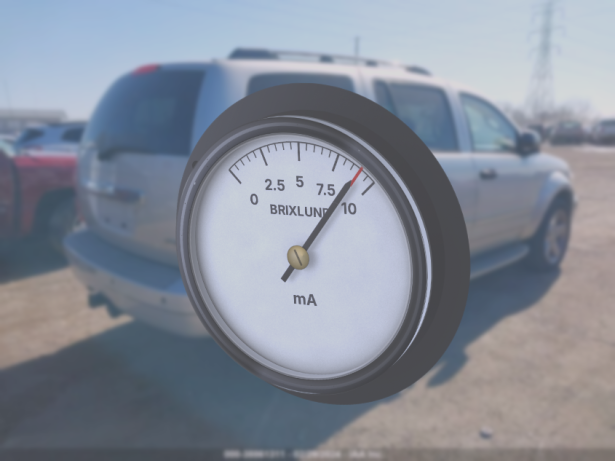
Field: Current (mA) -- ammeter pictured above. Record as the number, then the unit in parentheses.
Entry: 9 (mA)
